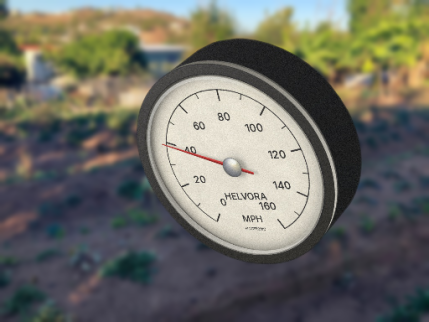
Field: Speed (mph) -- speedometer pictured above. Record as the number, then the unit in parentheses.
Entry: 40 (mph)
